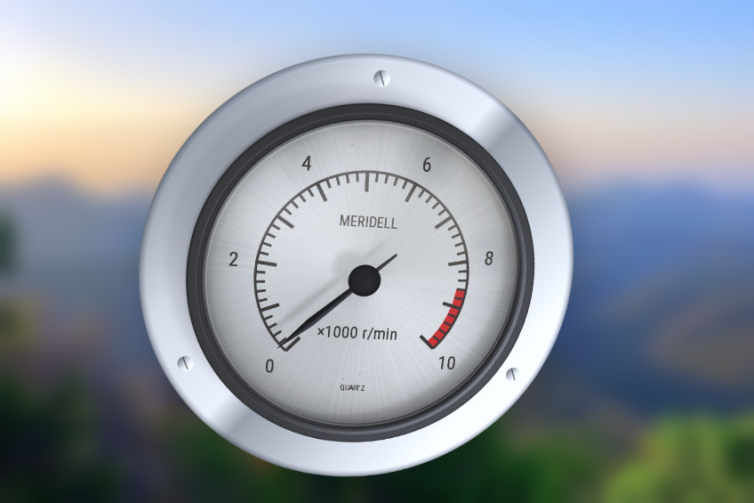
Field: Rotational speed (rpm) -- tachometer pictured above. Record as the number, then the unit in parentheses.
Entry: 200 (rpm)
